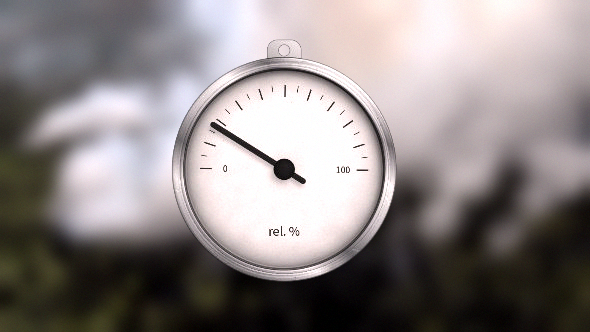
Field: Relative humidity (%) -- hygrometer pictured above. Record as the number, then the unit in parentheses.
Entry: 17.5 (%)
